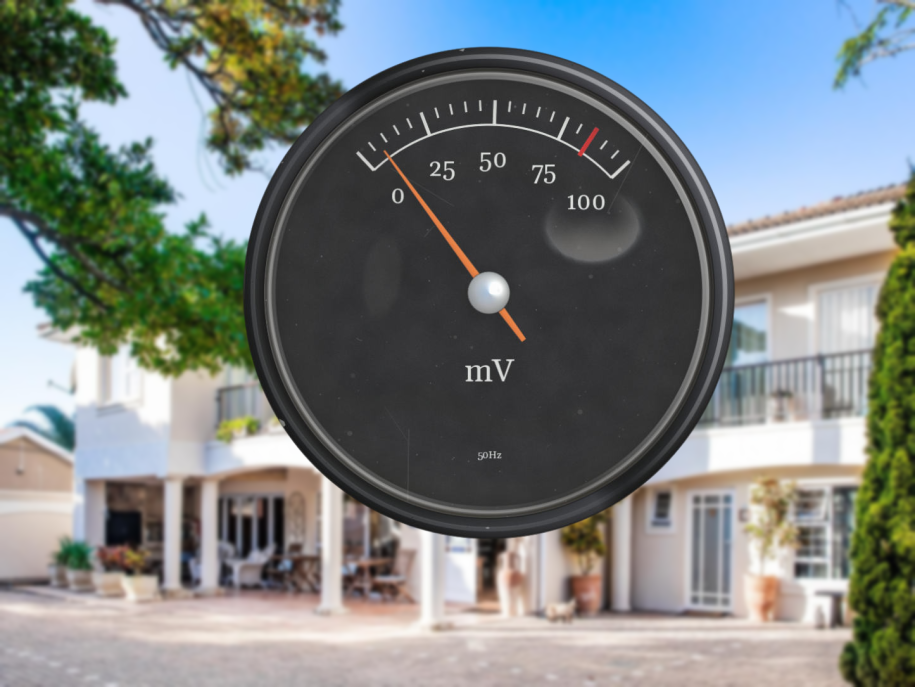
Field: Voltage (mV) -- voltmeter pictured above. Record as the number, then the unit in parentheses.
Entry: 7.5 (mV)
